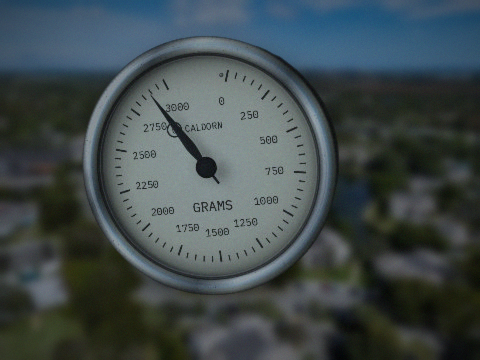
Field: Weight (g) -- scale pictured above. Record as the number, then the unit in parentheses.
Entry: 2900 (g)
